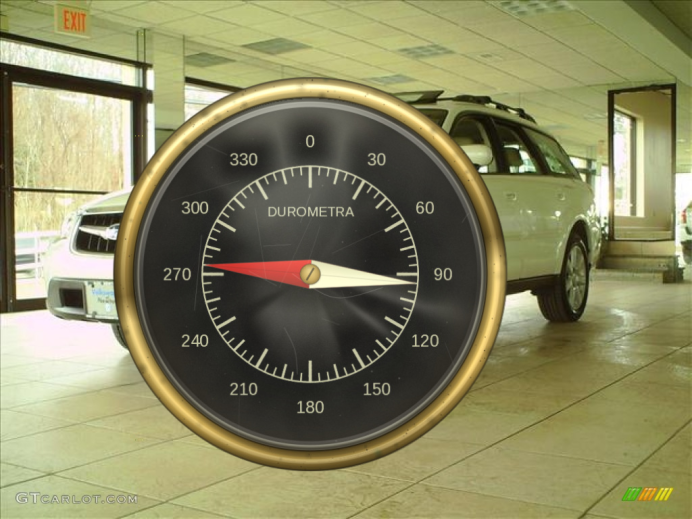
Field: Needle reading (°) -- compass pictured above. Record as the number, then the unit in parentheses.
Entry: 275 (°)
